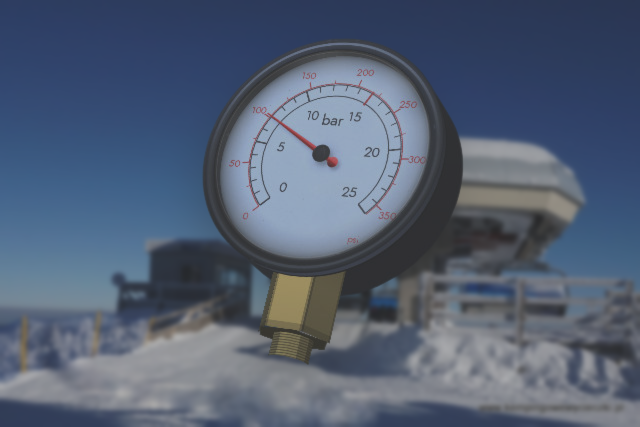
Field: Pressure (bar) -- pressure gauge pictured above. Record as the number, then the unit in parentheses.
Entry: 7 (bar)
